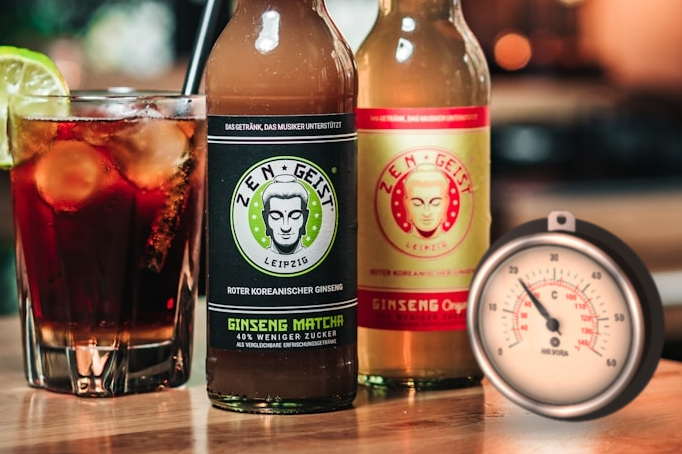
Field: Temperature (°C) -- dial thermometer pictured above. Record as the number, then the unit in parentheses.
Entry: 20 (°C)
